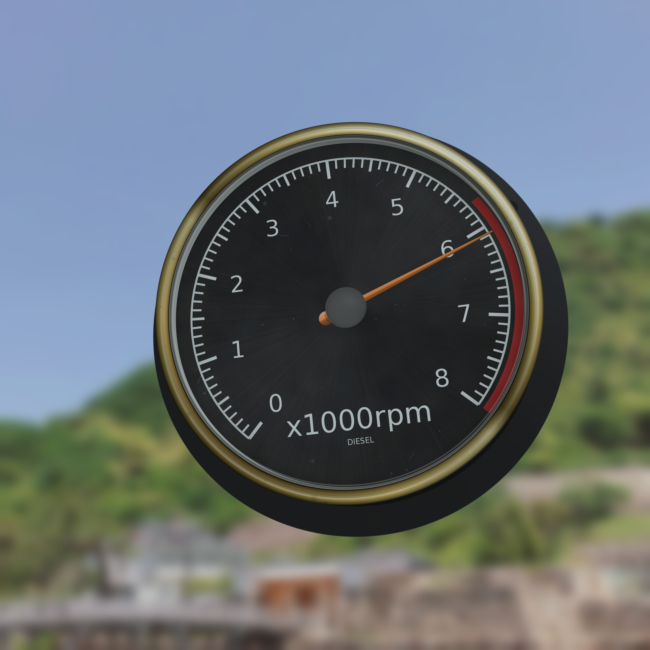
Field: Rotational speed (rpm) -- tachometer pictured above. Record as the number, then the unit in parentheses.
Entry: 6100 (rpm)
